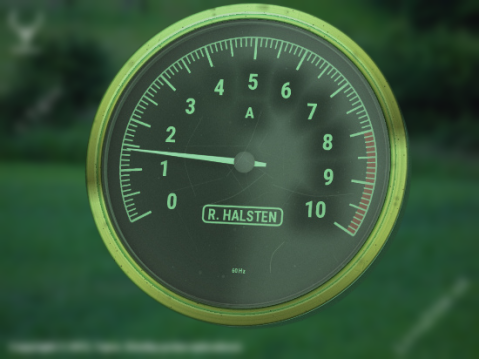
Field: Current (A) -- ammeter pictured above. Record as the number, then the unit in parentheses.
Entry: 1.4 (A)
